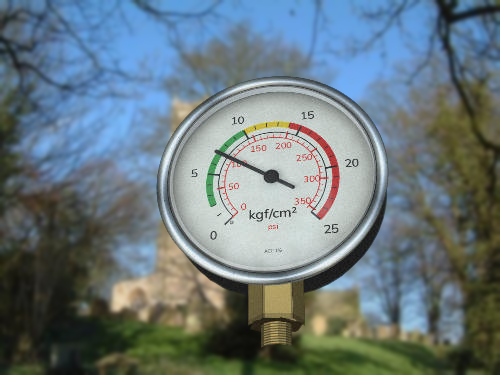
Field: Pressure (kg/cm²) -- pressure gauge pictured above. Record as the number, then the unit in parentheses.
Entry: 7 (kg/cm²)
